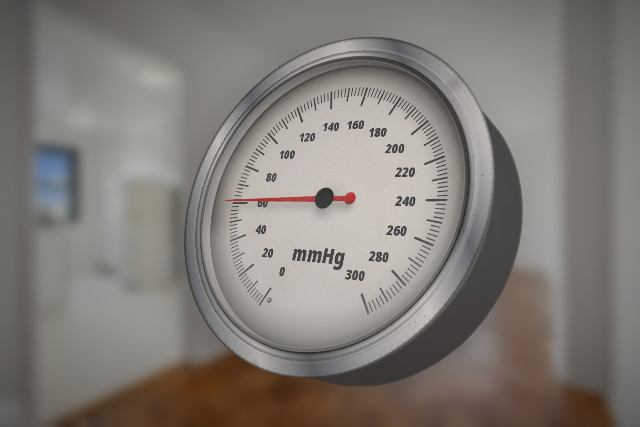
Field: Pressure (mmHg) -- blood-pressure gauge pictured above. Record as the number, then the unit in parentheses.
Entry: 60 (mmHg)
